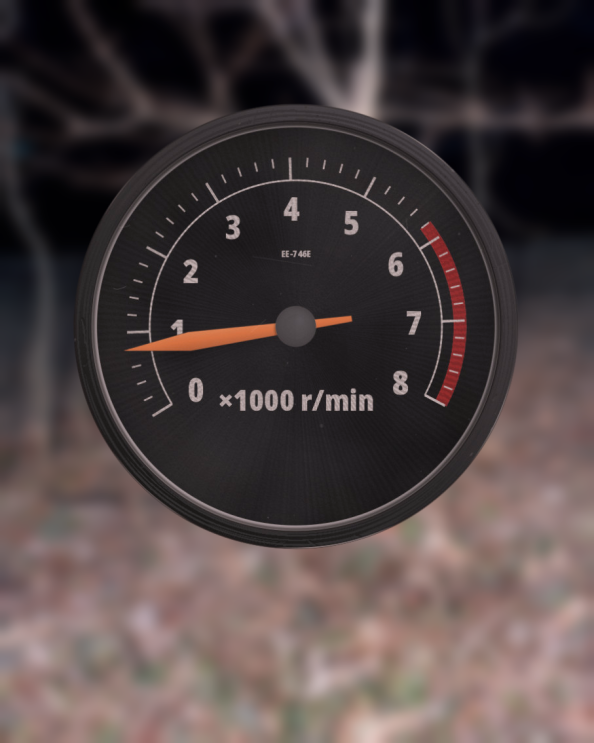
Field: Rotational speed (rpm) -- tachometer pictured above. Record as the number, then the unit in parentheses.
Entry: 800 (rpm)
